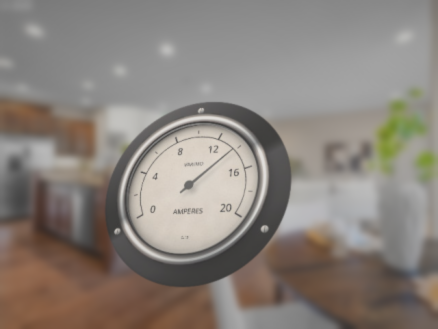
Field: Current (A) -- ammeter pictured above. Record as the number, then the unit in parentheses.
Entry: 14 (A)
